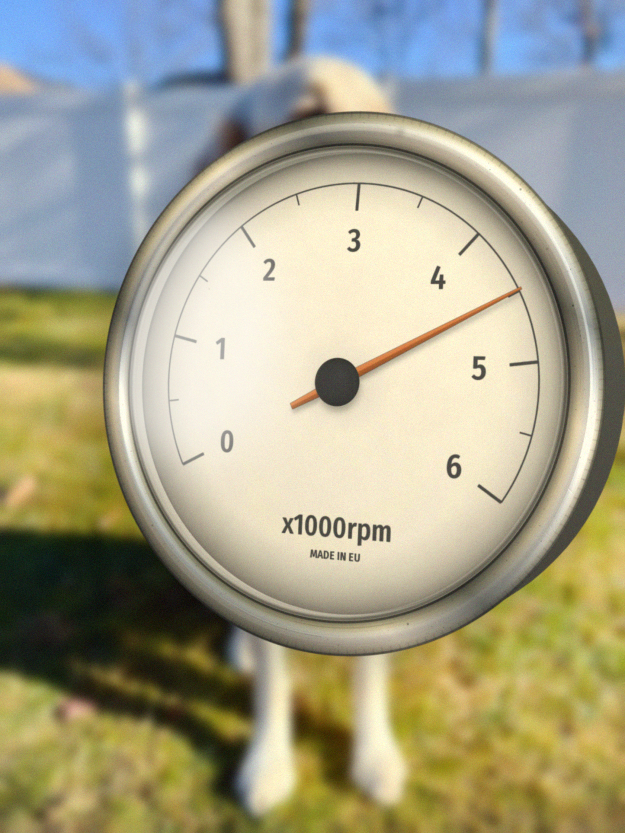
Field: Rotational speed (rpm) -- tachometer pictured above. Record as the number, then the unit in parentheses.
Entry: 4500 (rpm)
